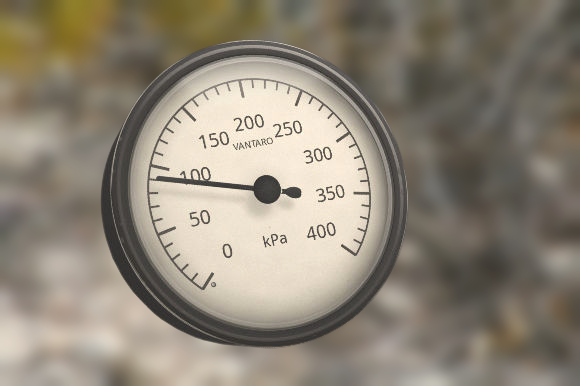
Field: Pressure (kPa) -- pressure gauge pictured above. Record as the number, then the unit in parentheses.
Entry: 90 (kPa)
